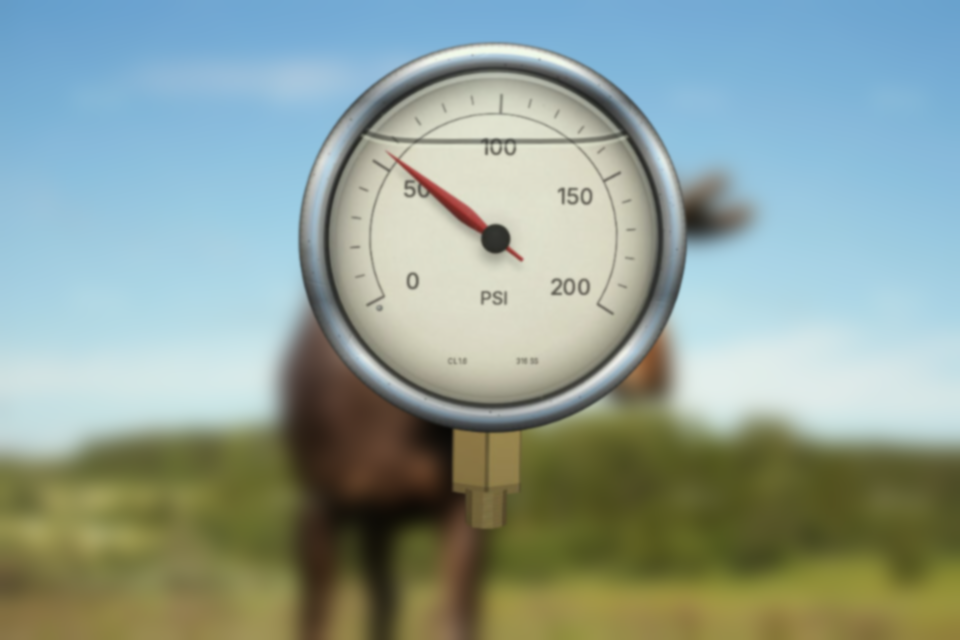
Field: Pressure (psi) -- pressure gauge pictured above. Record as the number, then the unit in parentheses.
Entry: 55 (psi)
